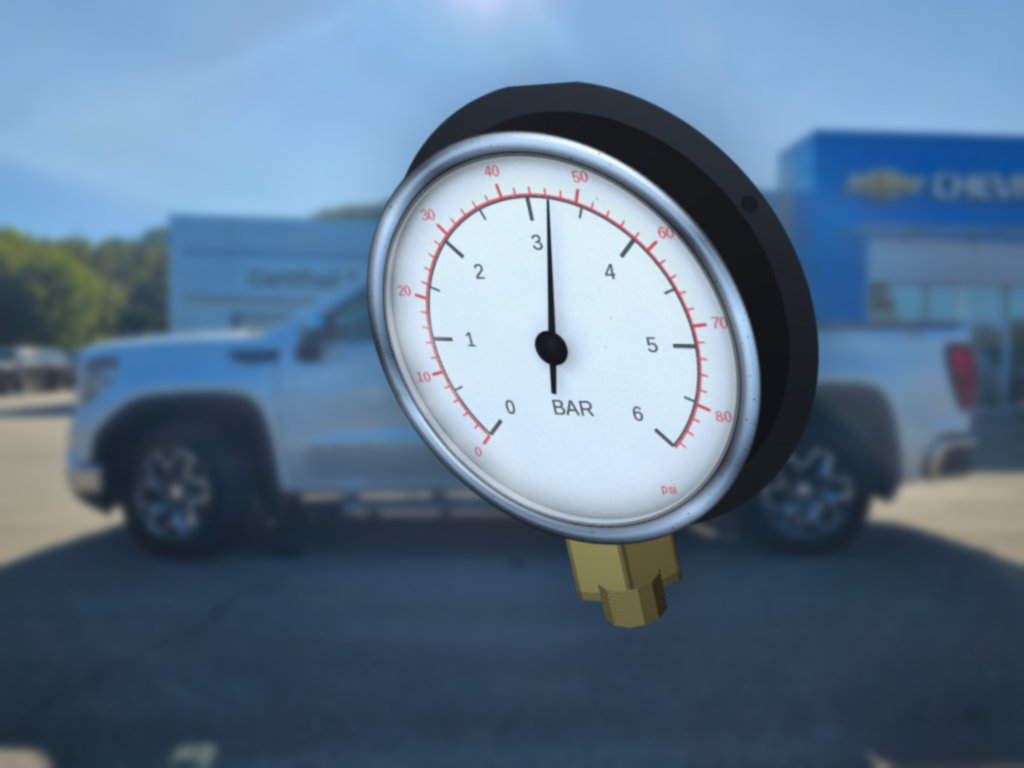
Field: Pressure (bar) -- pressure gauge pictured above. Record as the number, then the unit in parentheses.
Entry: 3.25 (bar)
